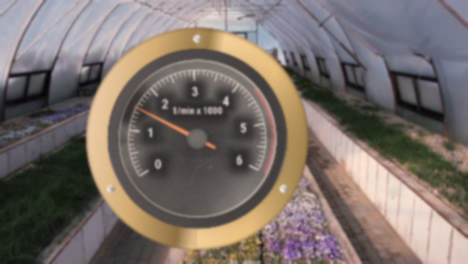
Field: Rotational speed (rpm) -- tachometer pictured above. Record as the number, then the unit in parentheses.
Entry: 1500 (rpm)
